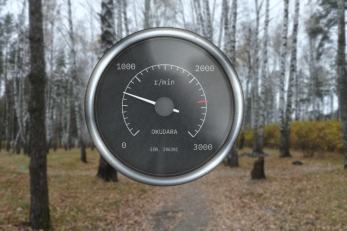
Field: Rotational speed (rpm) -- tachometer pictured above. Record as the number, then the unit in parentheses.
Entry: 700 (rpm)
